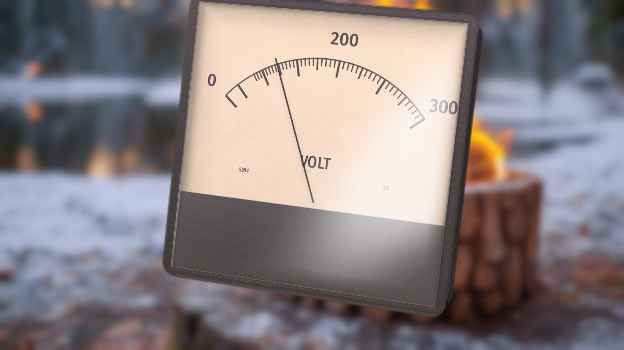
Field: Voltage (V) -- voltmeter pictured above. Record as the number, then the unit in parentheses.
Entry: 125 (V)
